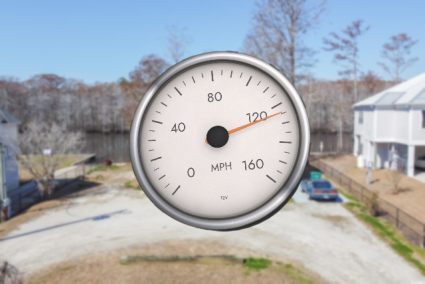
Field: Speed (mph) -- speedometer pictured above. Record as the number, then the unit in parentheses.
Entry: 125 (mph)
